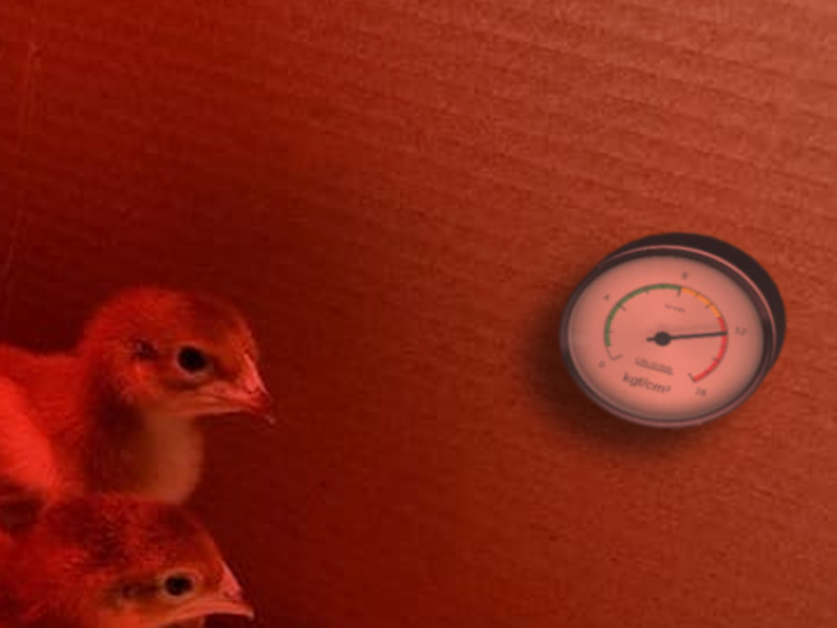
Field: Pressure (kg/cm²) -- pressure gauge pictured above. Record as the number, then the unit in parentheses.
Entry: 12 (kg/cm²)
